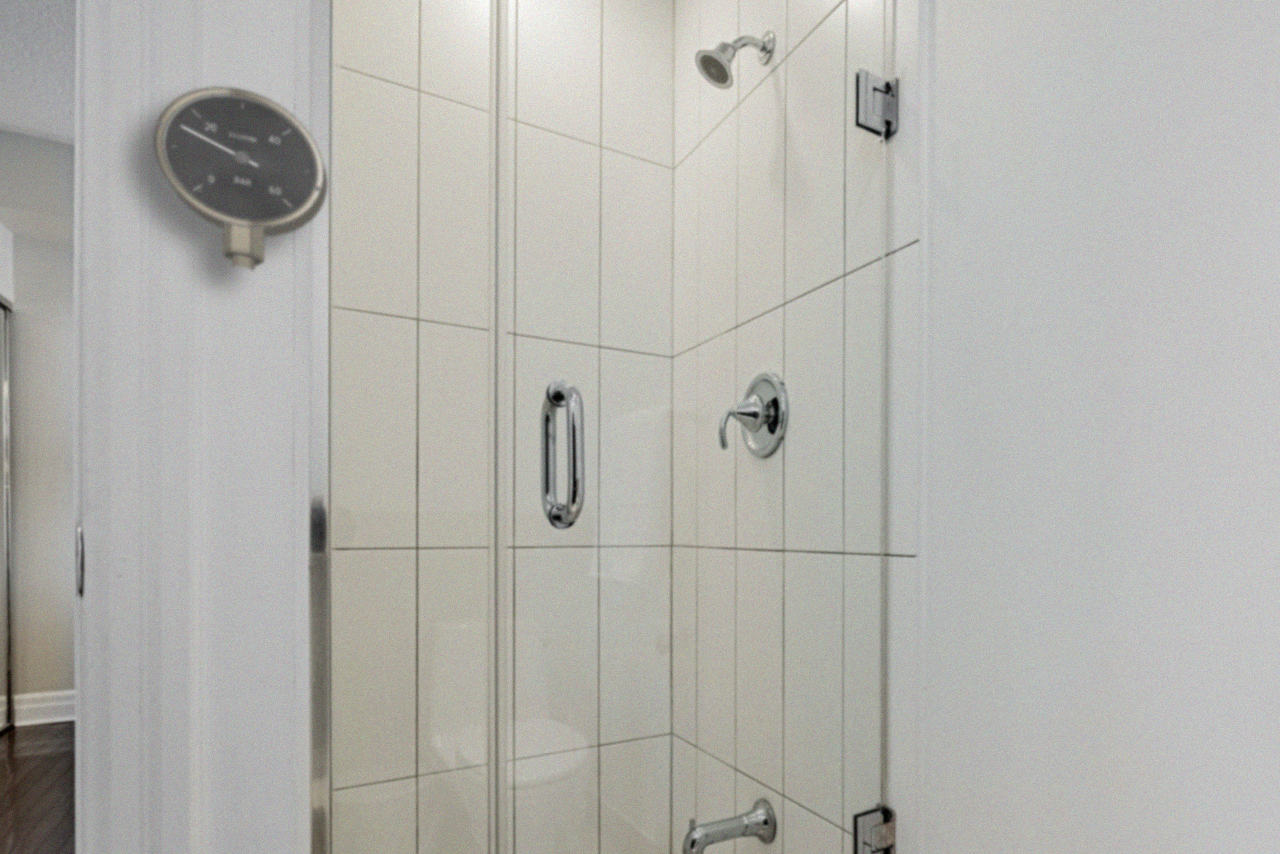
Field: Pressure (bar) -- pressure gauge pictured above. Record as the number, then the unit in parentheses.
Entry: 15 (bar)
